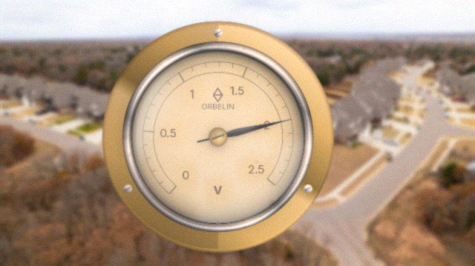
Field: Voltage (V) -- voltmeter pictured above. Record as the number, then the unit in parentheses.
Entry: 2 (V)
